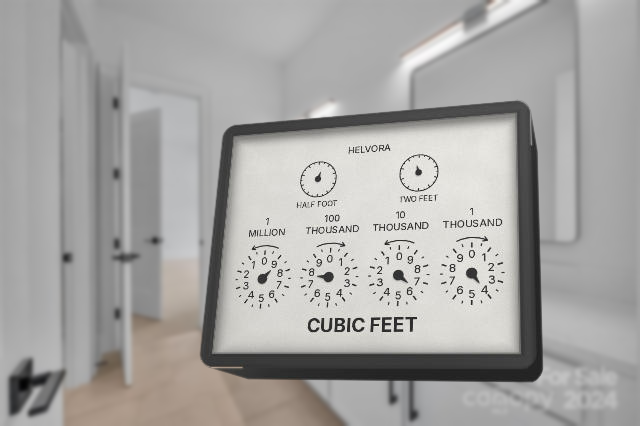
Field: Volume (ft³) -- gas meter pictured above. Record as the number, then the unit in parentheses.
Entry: 876400 (ft³)
